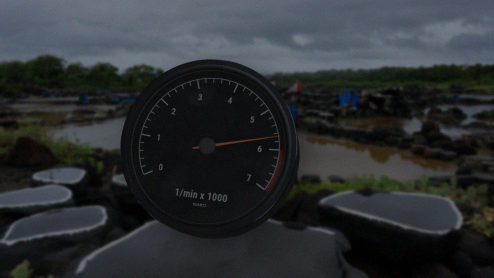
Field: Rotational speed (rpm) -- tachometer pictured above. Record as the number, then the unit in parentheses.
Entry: 5700 (rpm)
